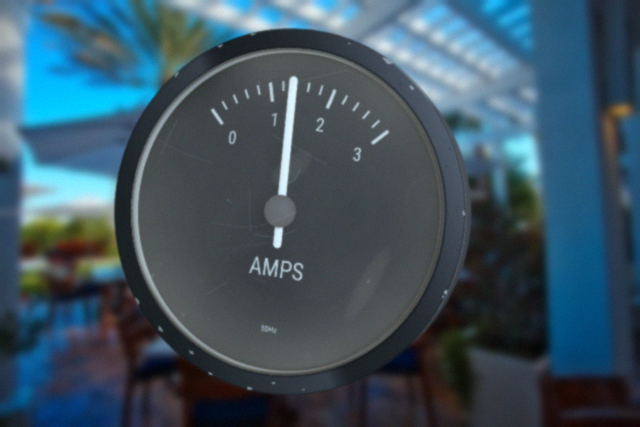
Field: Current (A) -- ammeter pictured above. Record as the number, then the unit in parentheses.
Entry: 1.4 (A)
